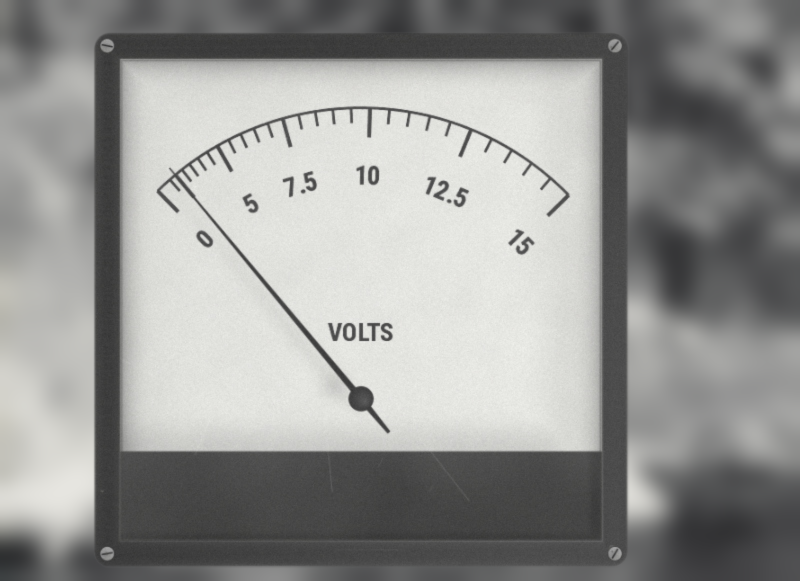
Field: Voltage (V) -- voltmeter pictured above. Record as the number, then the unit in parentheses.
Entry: 2.5 (V)
